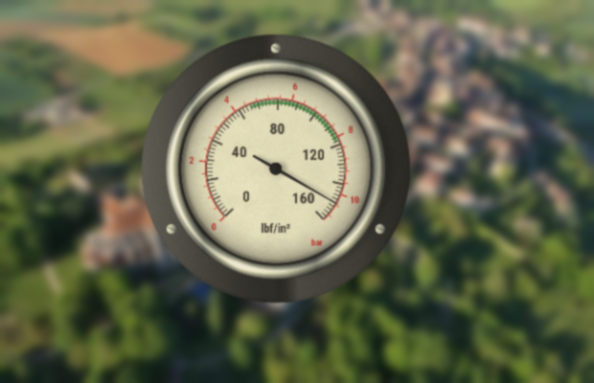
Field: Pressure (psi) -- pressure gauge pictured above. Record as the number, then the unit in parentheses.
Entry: 150 (psi)
